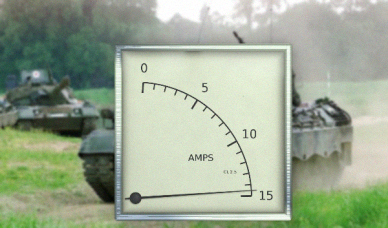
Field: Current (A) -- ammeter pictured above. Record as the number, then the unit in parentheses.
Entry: 14.5 (A)
